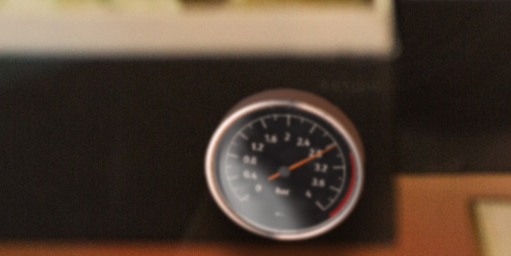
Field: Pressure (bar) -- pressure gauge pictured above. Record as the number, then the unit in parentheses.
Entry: 2.8 (bar)
